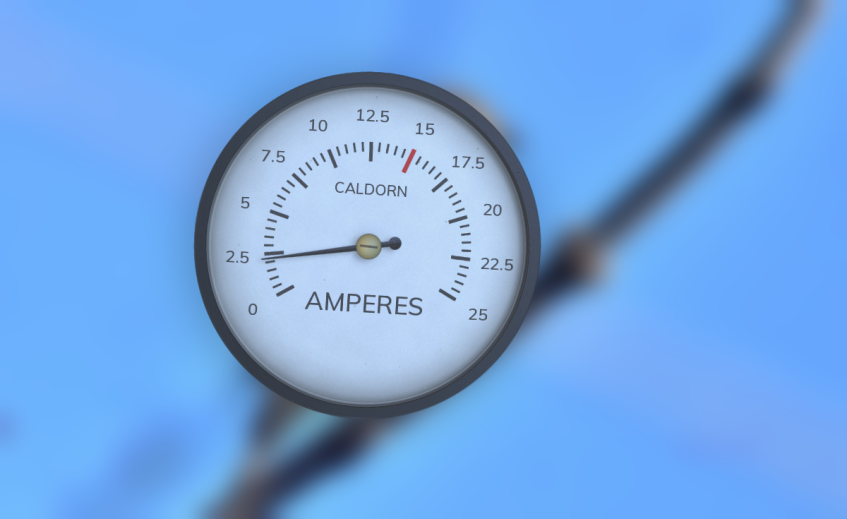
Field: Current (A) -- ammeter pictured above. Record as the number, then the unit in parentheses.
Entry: 2.25 (A)
